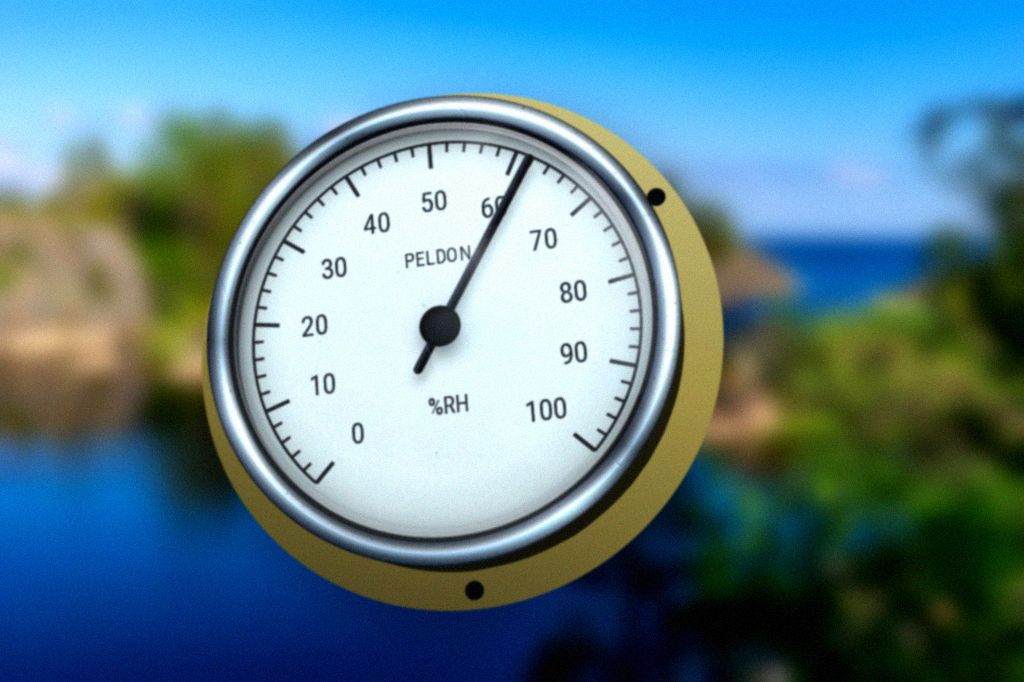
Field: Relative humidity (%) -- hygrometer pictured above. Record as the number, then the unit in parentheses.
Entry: 62 (%)
